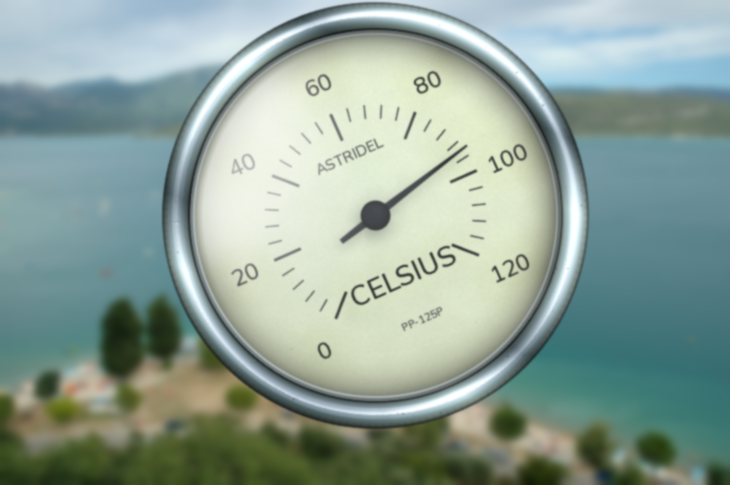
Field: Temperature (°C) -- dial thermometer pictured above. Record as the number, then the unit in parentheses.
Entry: 94 (°C)
